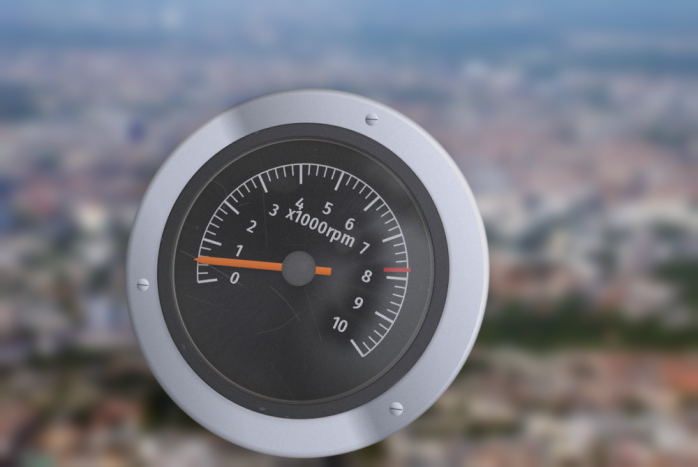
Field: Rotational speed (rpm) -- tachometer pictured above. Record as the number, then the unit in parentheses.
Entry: 500 (rpm)
